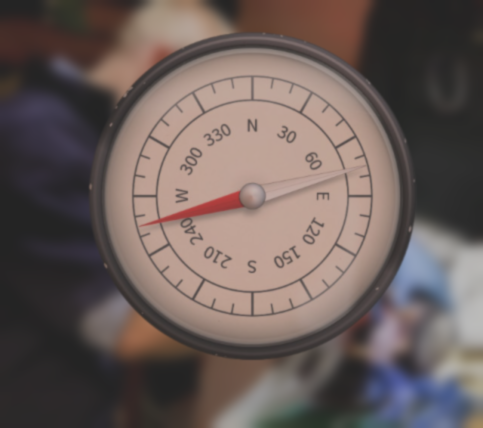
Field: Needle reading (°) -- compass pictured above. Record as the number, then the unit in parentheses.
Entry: 255 (°)
